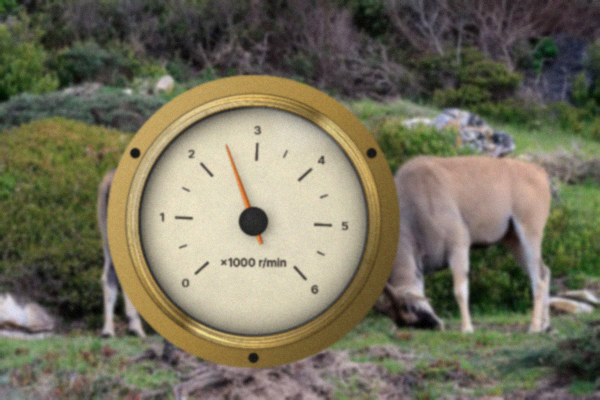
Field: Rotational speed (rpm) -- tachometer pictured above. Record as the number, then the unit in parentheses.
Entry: 2500 (rpm)
